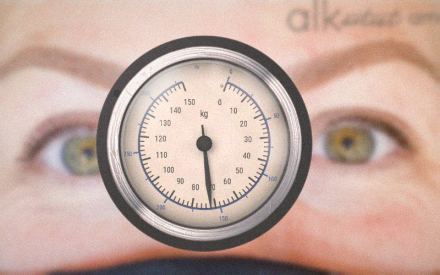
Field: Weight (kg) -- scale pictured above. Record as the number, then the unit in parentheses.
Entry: 72 (kg)
